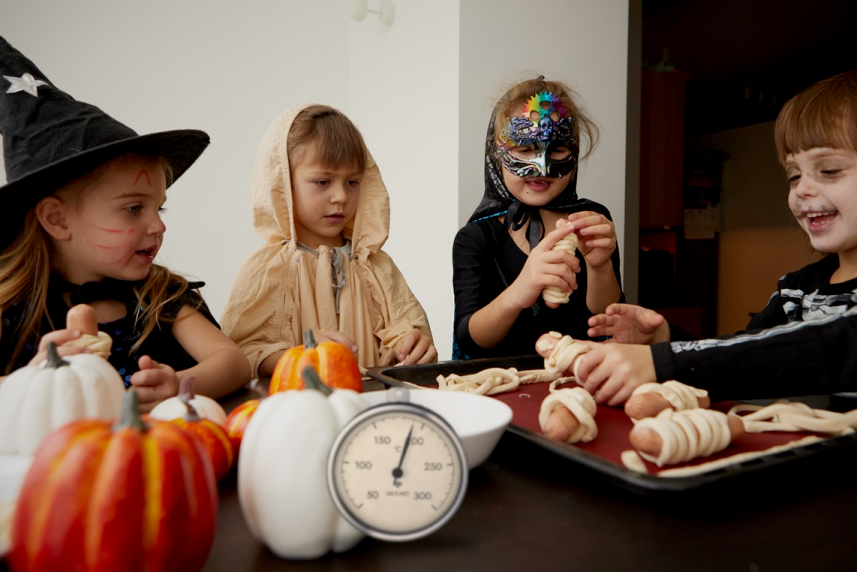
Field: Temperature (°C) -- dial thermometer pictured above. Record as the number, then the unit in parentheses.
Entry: 190 (°C)
